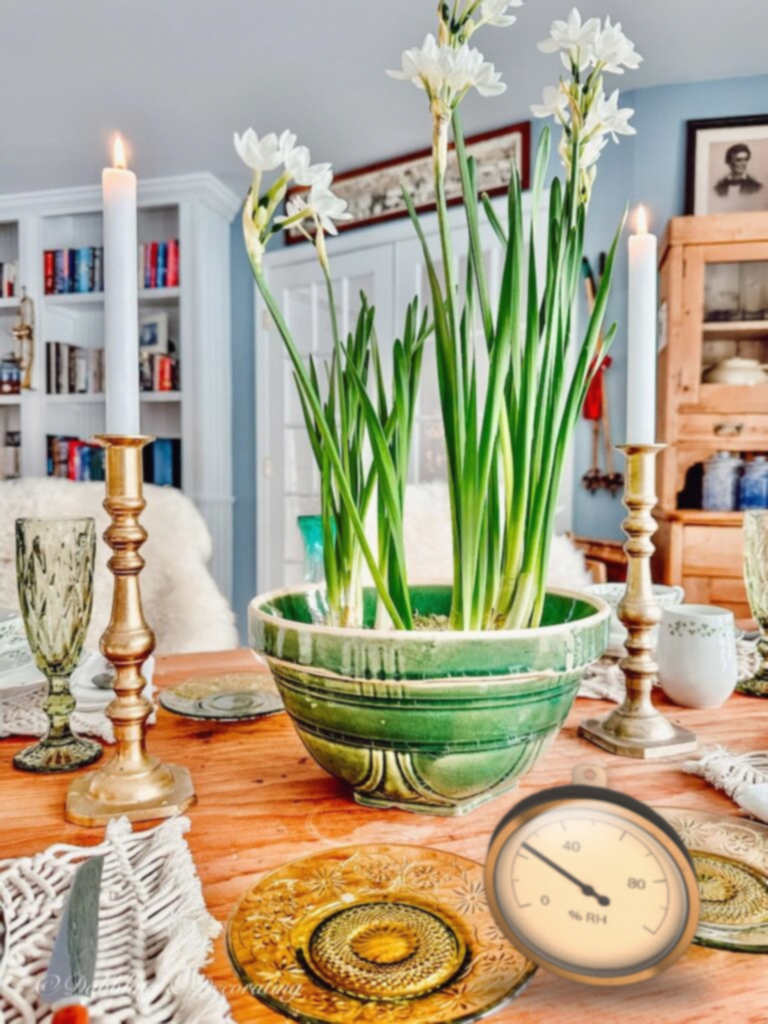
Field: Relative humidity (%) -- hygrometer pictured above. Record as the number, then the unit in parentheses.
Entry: 25 (%)
